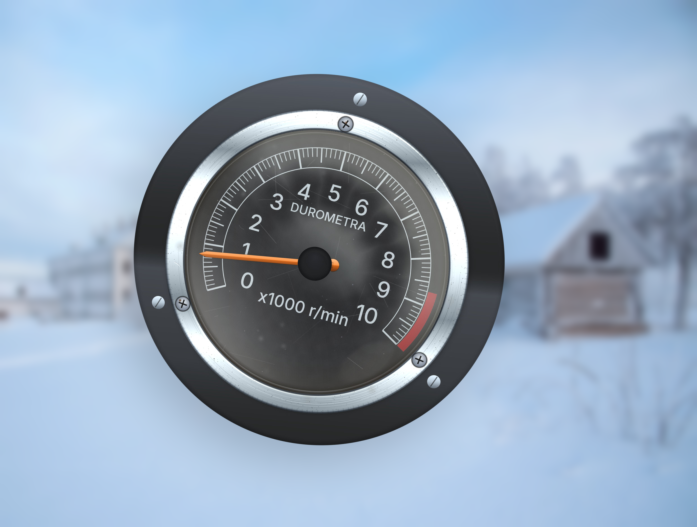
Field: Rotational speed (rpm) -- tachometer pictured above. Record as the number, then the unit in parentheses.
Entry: 800 (rpm)
